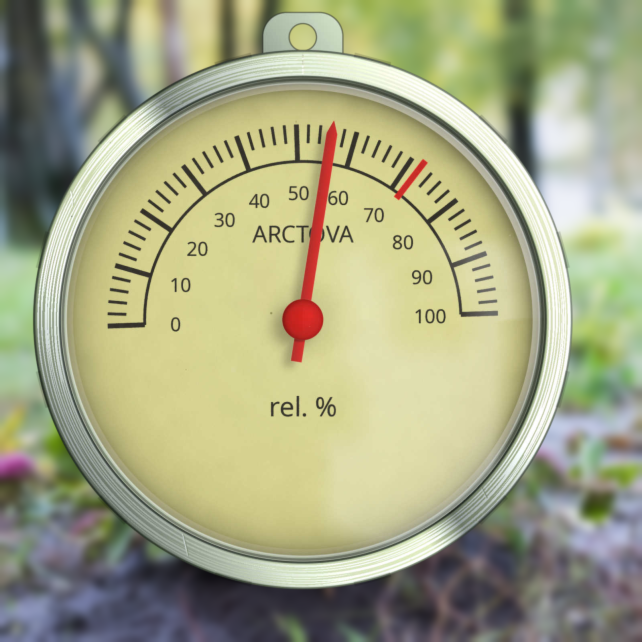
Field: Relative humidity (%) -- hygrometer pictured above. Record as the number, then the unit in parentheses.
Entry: 56 (%)
